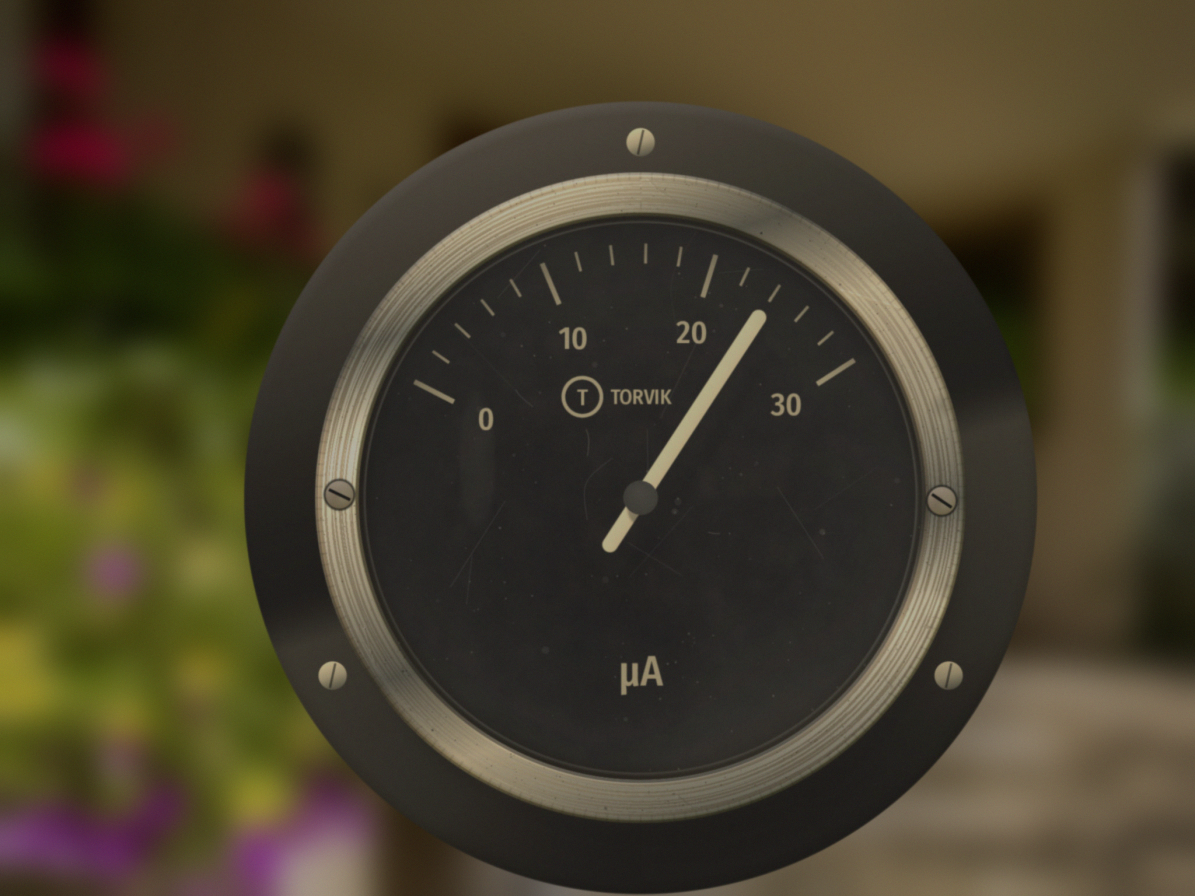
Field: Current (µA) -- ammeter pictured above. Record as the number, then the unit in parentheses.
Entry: 24 (µA)
